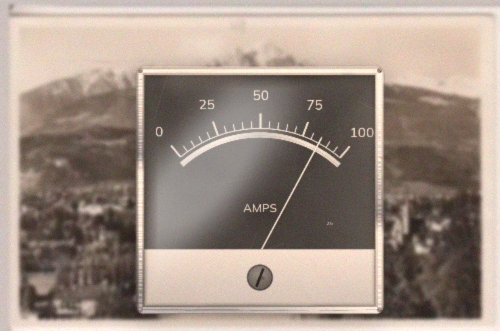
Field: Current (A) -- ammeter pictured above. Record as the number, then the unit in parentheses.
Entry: 85 (A)
